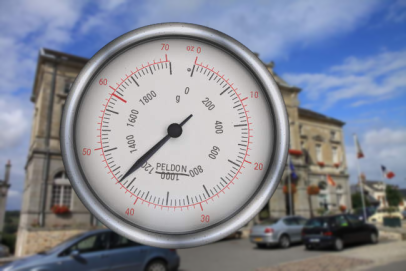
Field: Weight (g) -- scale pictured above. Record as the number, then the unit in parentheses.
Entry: 1240 (g)
